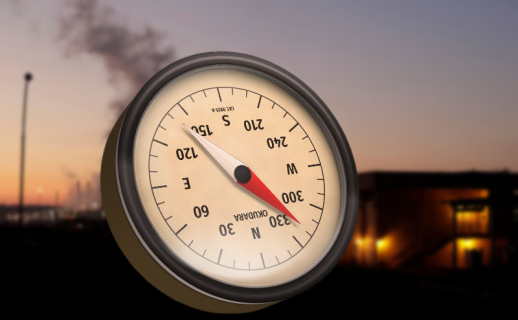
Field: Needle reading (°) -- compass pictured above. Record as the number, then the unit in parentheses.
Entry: 320 (°)
